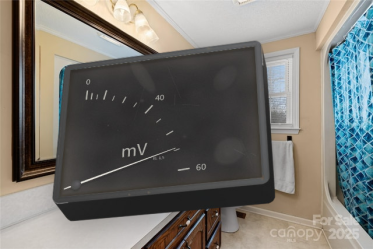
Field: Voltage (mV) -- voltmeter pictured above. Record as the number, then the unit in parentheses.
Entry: 55 (mV)
